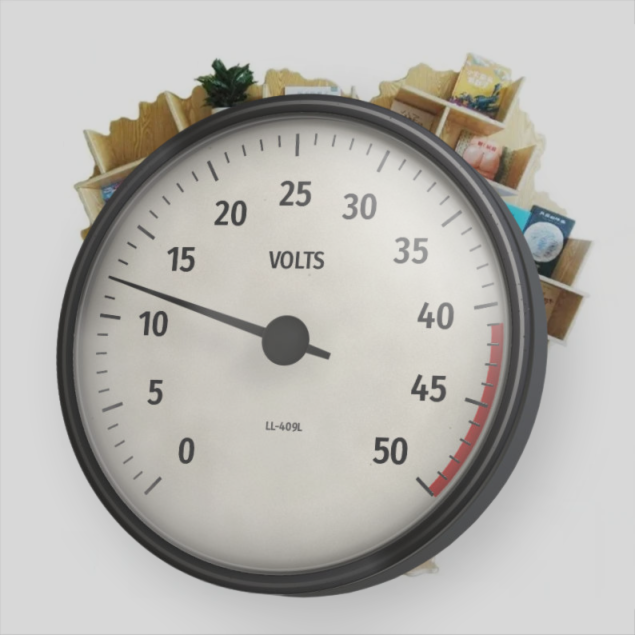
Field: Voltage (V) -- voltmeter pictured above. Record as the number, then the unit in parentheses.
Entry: 12 (V)
